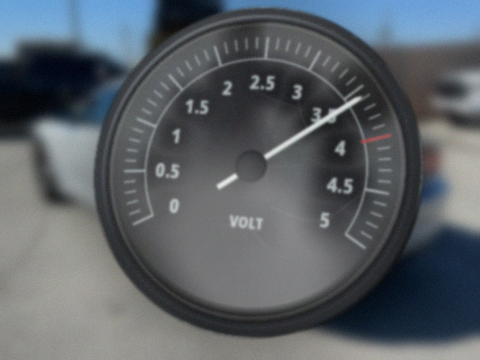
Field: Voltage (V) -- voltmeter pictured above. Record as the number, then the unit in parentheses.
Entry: 3.6 (V)
